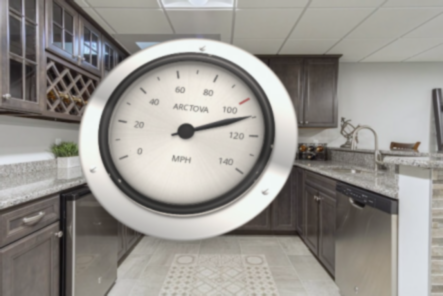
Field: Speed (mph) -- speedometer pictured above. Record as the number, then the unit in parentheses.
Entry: 110 (mph)
